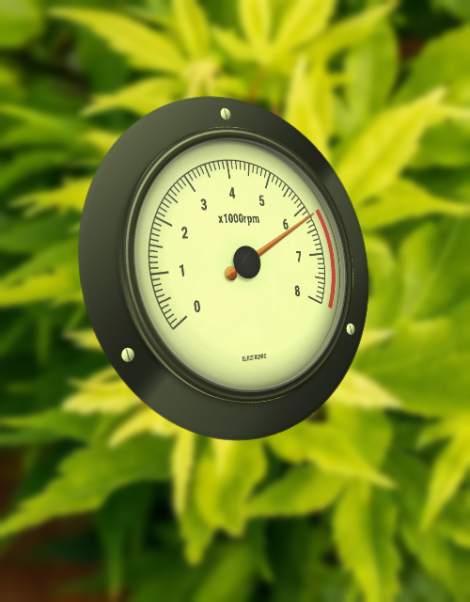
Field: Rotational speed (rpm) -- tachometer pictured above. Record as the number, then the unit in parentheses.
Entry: 6200 (rpm)
